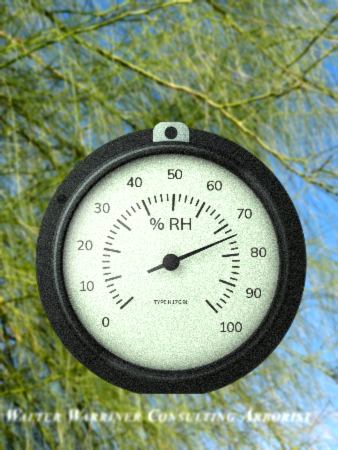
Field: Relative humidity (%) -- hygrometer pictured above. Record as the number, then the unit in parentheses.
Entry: 74 (%)
